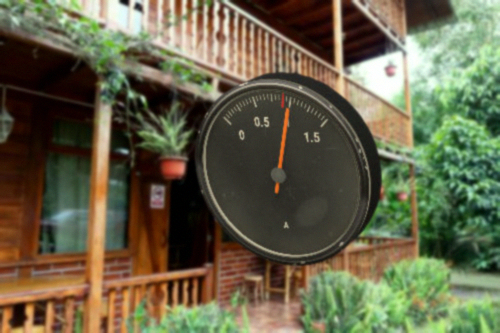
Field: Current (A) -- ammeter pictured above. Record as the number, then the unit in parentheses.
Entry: 1 (A)
